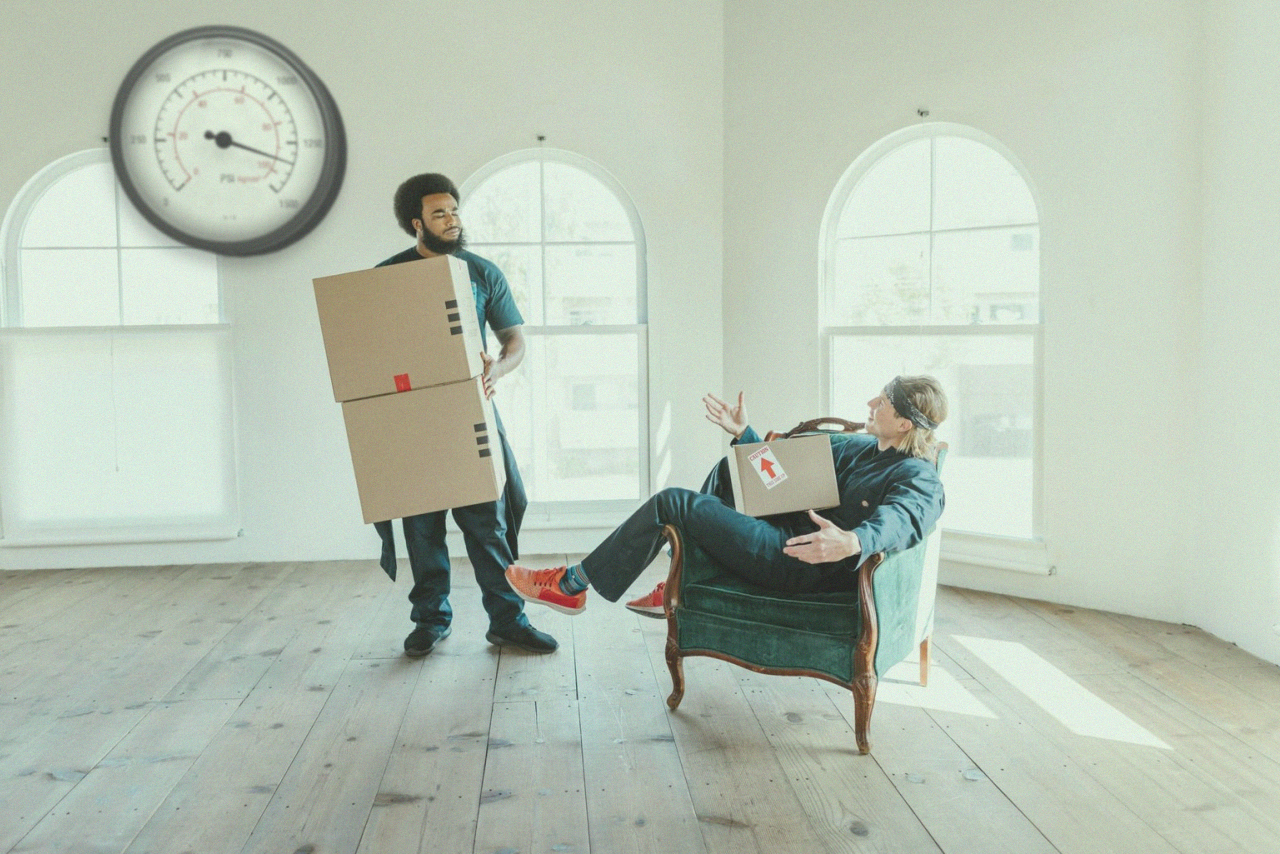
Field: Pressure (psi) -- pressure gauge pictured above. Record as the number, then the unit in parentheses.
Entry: 1350 (psi)
